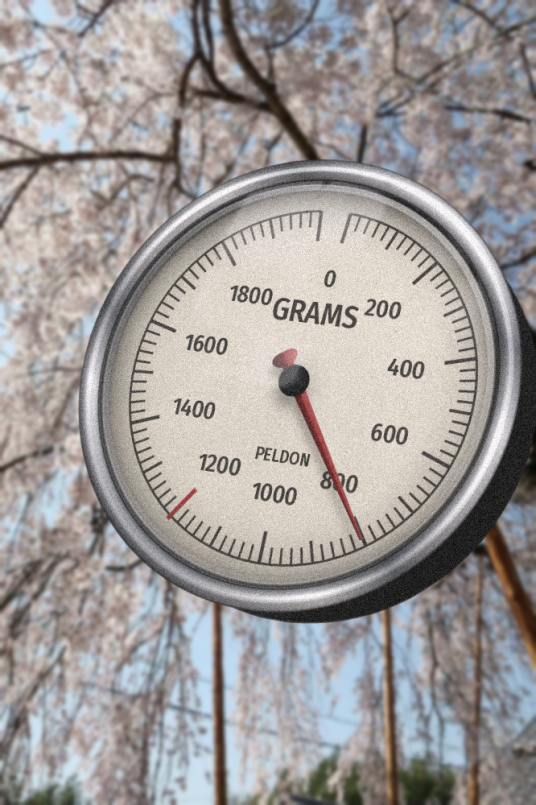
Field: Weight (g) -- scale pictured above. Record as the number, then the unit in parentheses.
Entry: 800 (g)
